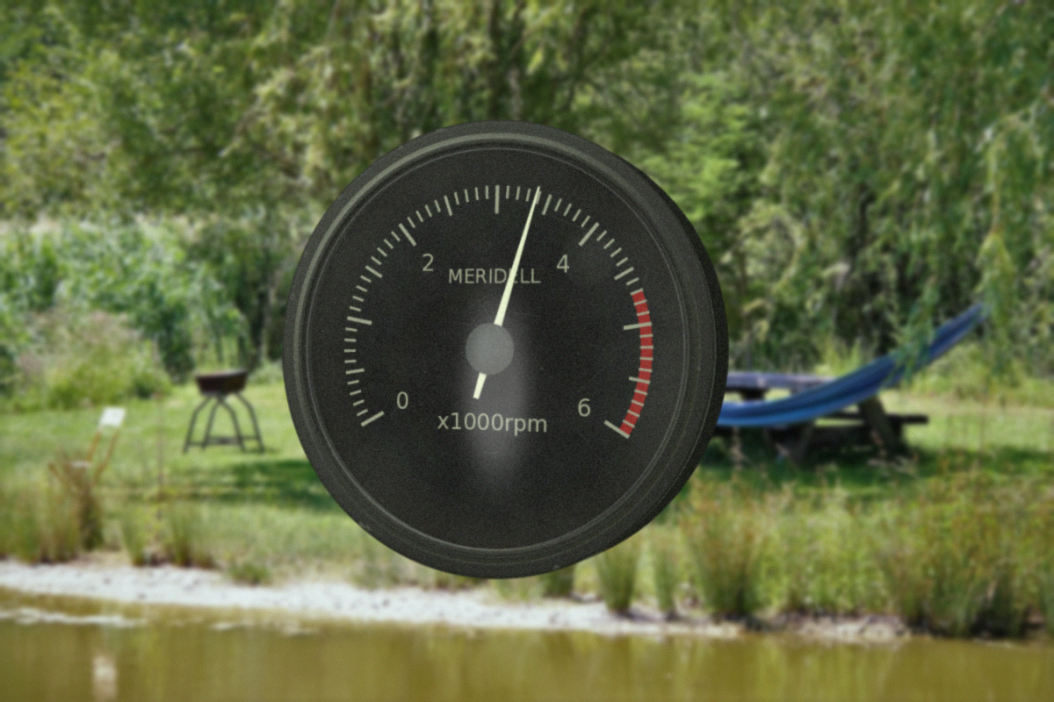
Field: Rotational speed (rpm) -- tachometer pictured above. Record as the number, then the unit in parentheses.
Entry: 3400 (rpm)
